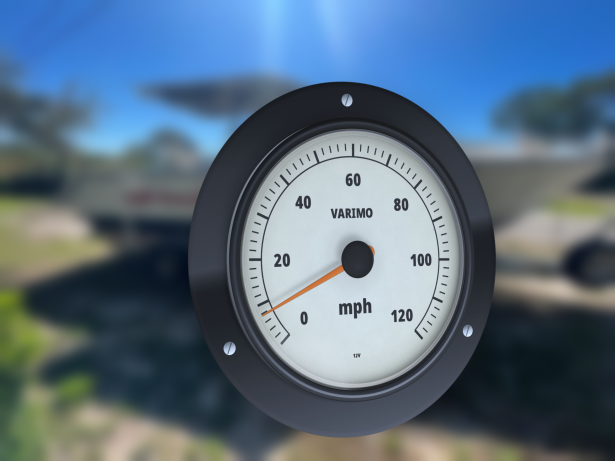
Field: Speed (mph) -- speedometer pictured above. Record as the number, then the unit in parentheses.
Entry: 8 (mph)
